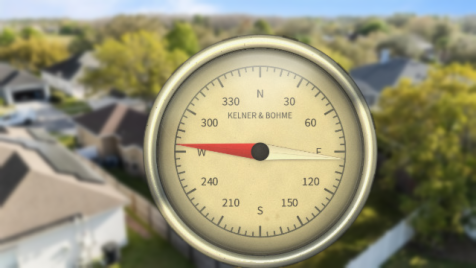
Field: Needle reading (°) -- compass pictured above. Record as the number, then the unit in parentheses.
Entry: 275 (°)
